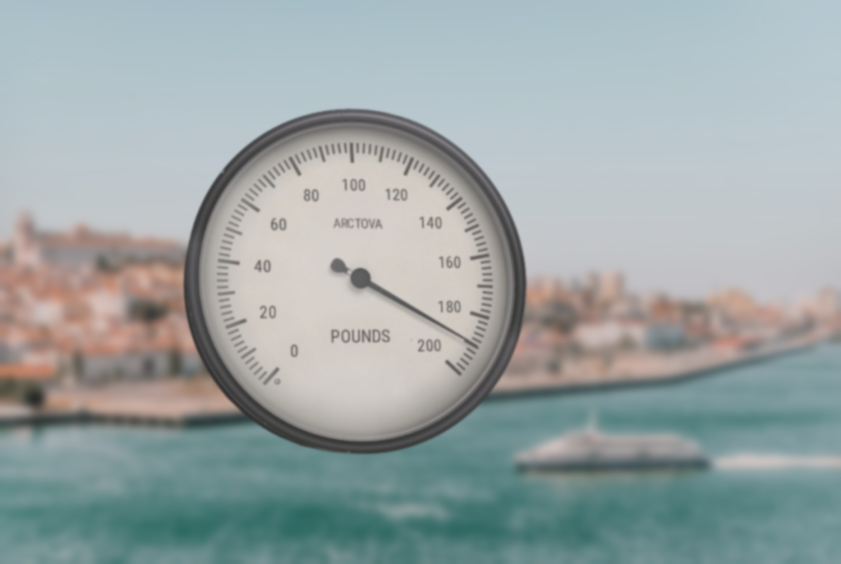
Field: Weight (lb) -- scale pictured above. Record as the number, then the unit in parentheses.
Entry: 190 (lb)
